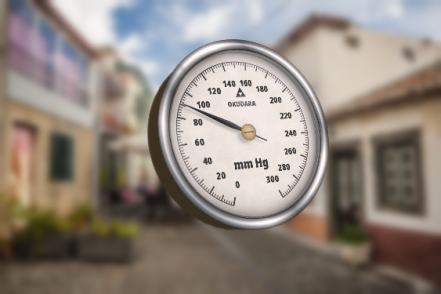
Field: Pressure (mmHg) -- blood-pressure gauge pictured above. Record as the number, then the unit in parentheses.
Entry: 90 (mmHg)
